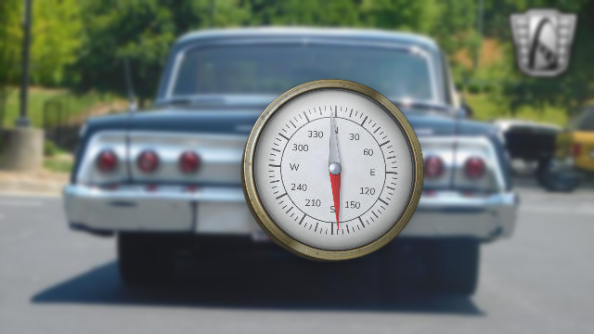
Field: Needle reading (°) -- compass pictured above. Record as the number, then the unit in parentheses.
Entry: 175 (°)
